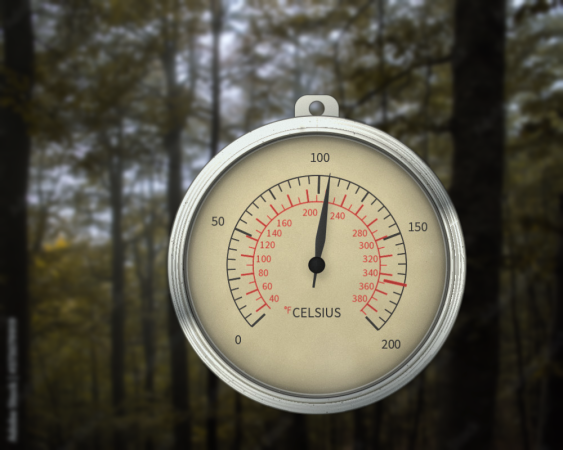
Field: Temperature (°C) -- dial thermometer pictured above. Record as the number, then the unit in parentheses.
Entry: 105 (°C)
